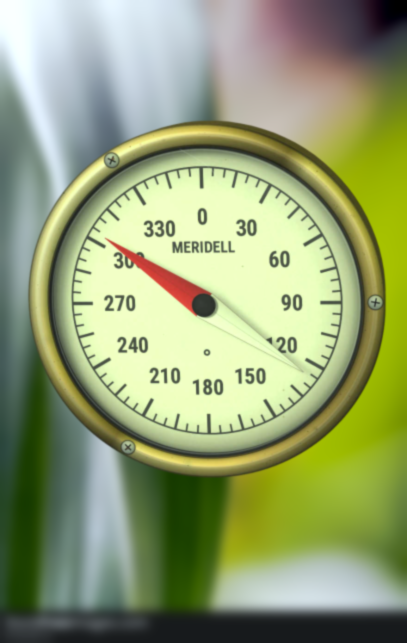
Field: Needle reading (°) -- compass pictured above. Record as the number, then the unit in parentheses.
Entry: 305 (°)
